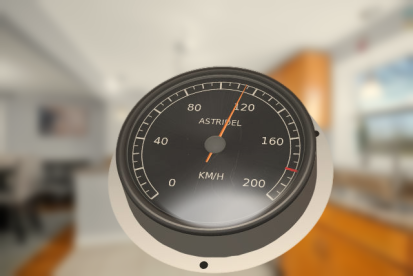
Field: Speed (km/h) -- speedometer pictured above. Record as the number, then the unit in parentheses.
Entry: 115 (km/h)
